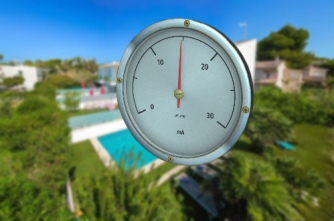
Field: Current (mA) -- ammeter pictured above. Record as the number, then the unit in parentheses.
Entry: 15 (mA)
